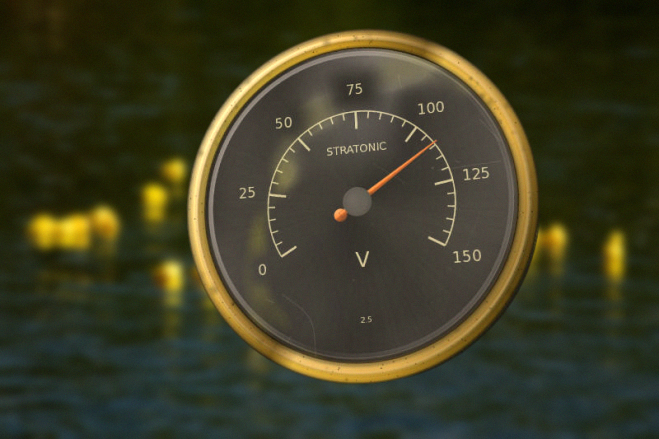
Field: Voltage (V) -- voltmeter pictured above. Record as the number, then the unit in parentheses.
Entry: 110 (V)
